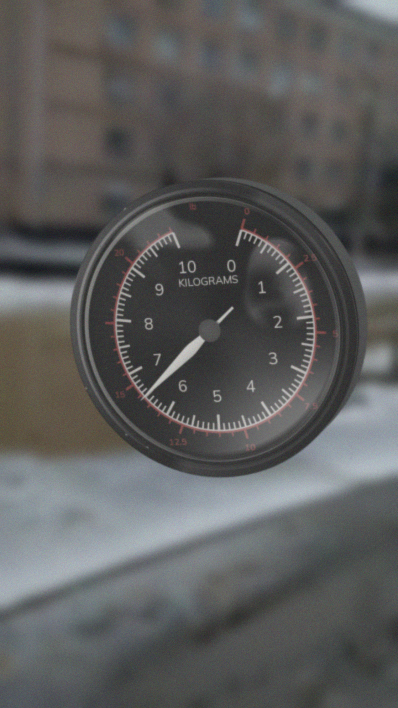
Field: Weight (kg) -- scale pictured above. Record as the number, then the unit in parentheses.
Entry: 6.5 (kg)
